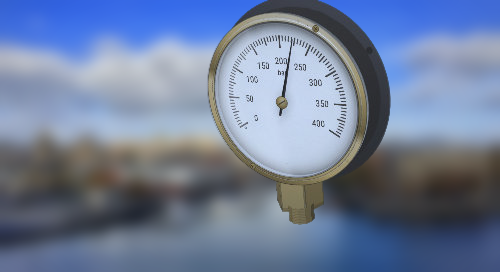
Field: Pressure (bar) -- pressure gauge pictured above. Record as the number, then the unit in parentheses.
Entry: 225 (bar)
